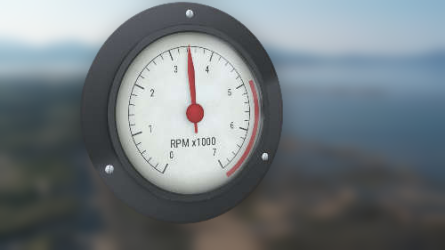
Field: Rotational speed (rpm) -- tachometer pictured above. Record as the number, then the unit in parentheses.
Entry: 3400 (rpm)
